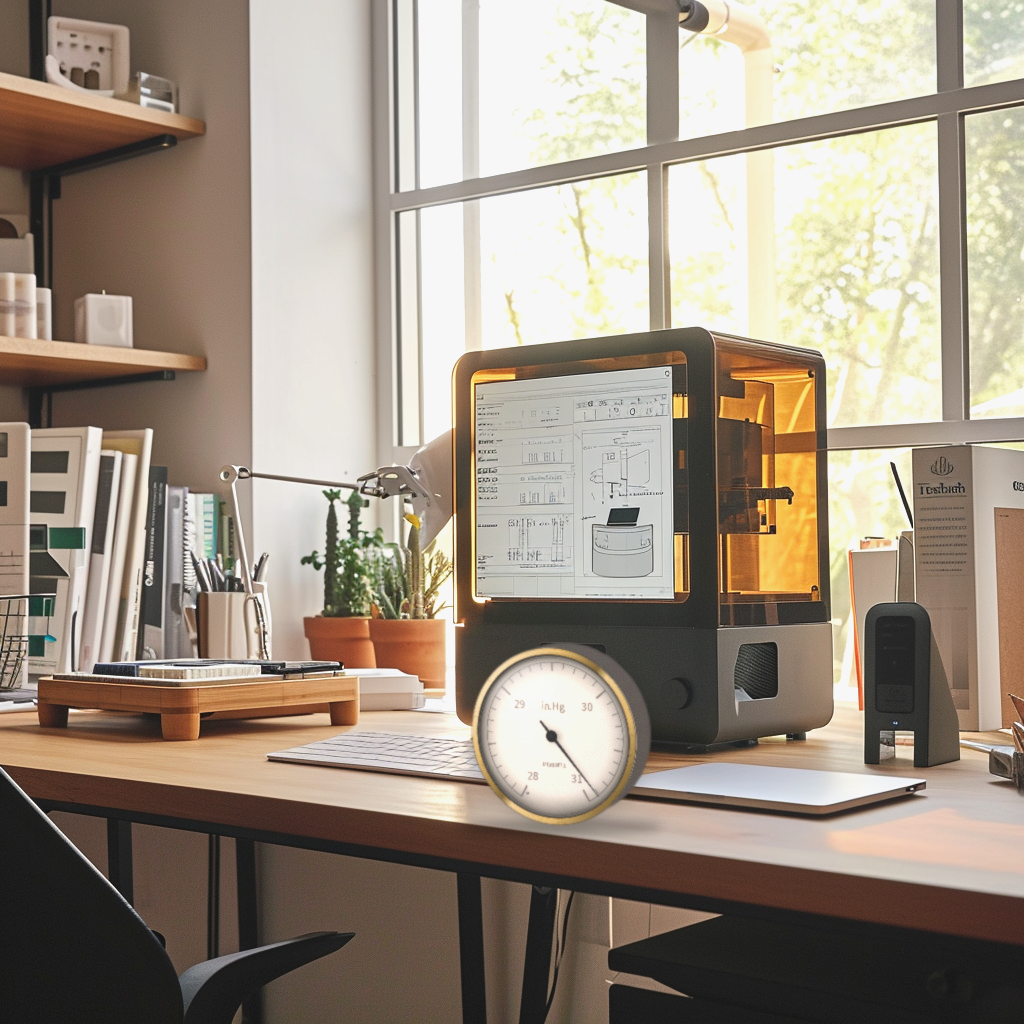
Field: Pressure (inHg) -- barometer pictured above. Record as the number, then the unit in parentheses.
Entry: 30.9 (inHg)
